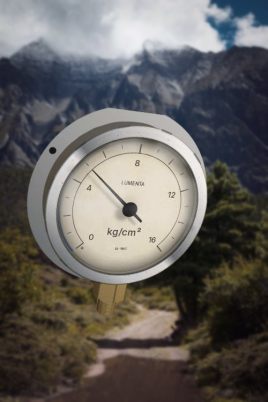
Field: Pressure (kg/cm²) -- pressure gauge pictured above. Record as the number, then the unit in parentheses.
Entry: 5 (kg/cm²)
